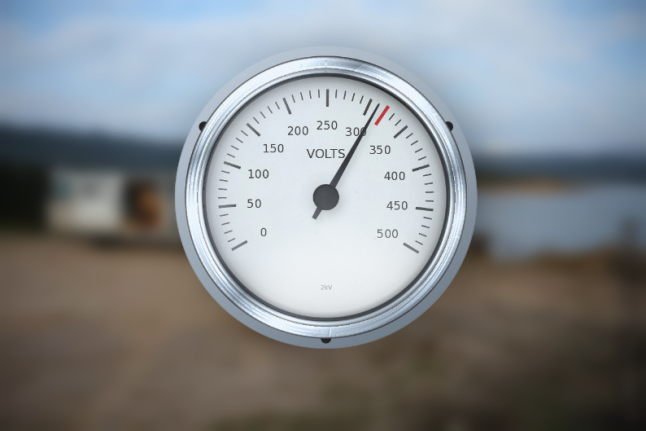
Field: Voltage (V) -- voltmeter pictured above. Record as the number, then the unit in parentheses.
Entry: 310 (V)
